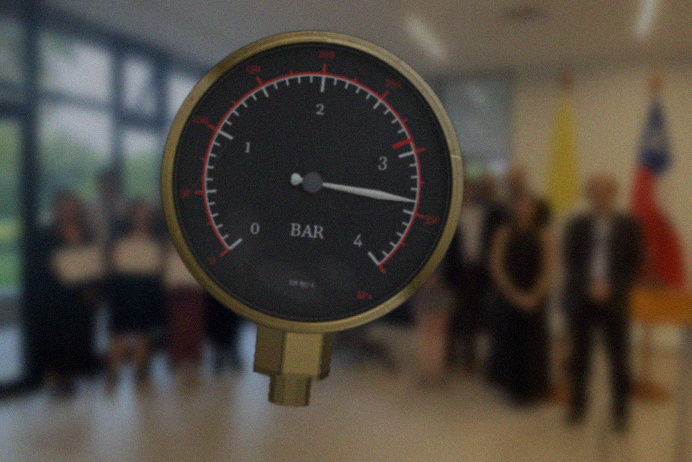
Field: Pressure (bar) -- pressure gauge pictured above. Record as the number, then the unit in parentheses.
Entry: 3.4 (bar)
